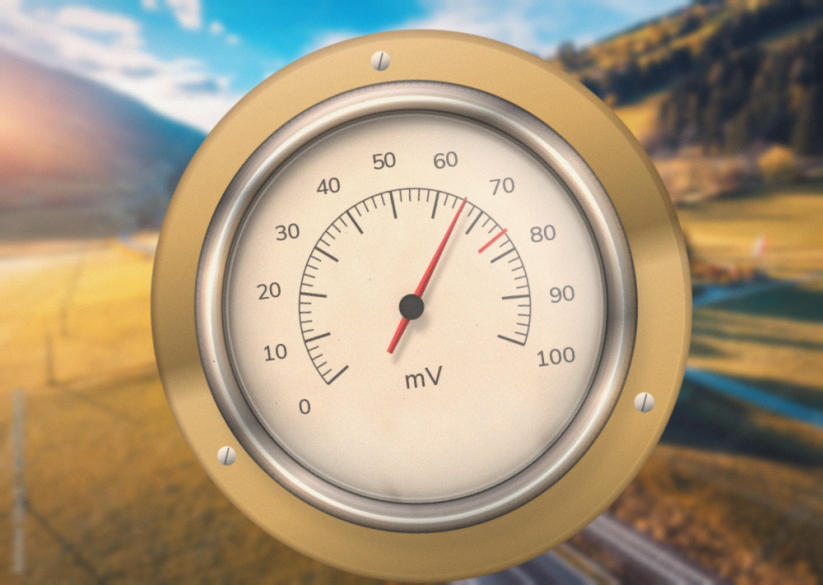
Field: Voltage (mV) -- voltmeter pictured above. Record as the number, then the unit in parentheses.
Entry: 66 (mV)
